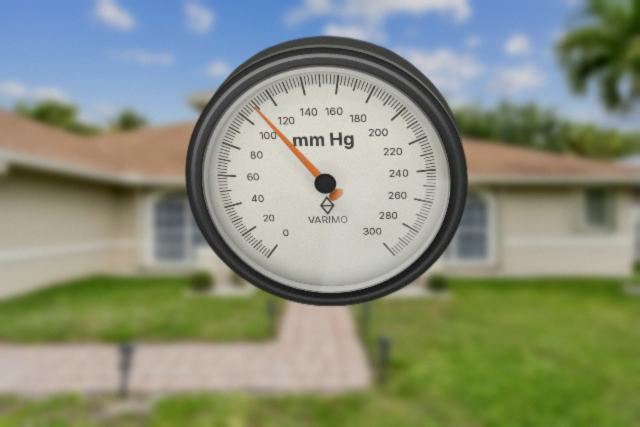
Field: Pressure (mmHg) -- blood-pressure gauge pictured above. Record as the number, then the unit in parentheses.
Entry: 110 (mmHg)
